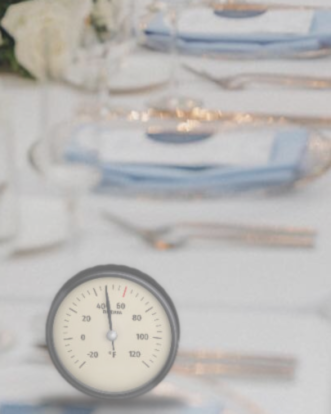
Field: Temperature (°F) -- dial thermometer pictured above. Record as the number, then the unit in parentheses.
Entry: 48 (°F)
